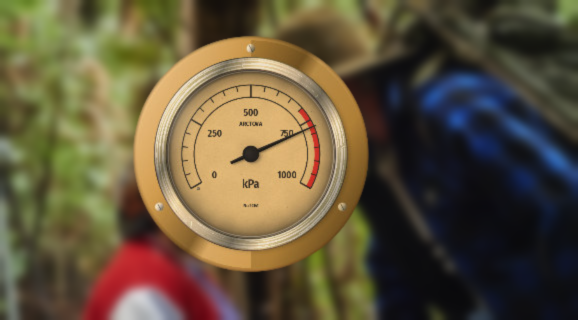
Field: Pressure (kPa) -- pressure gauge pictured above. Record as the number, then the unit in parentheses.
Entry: 775 (kPa)
